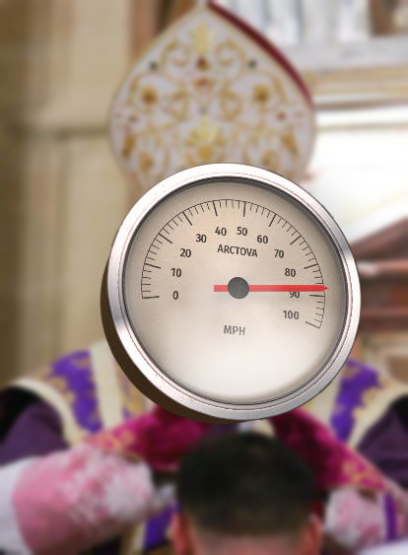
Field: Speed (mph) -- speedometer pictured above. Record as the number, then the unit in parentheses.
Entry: 88 (mph)
